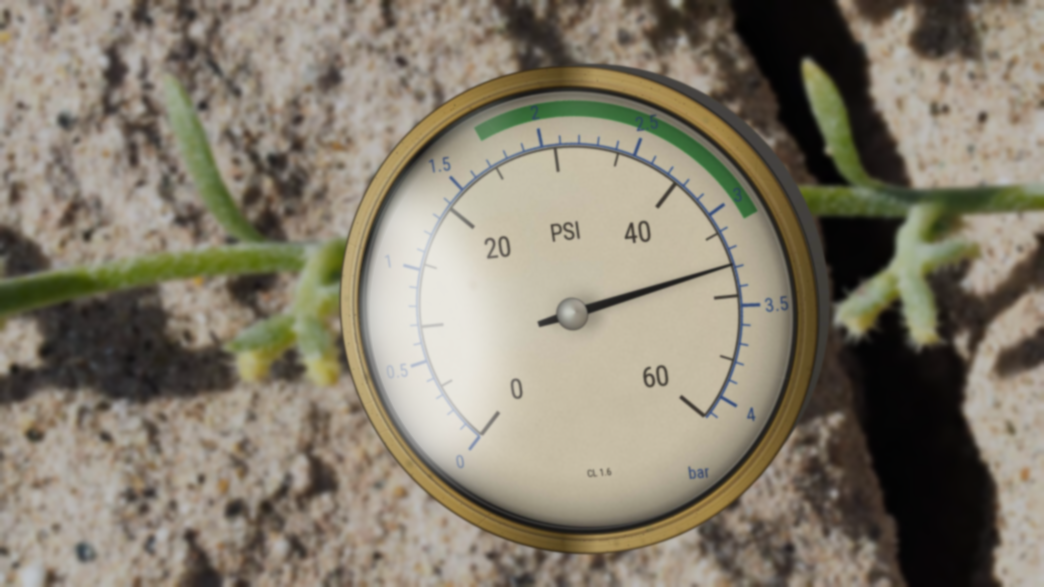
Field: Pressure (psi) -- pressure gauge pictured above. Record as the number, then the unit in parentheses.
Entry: 47.5 (psi)
